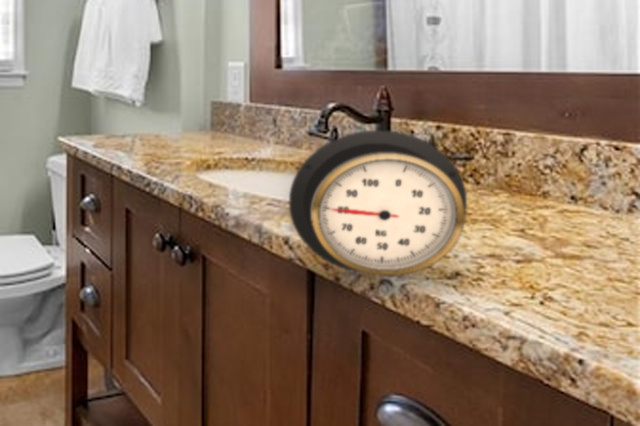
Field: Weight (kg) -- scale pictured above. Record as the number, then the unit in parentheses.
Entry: 80 (kg)
